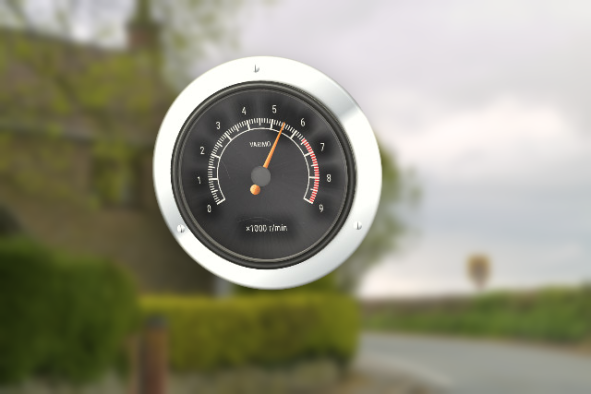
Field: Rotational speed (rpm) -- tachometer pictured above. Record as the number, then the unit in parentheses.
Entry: 5500 (rpm)
